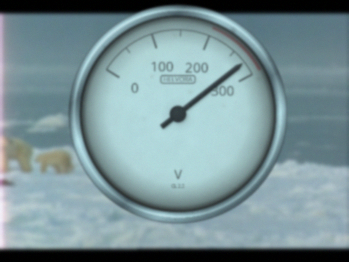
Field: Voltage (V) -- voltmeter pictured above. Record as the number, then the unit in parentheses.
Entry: 275 (V)
